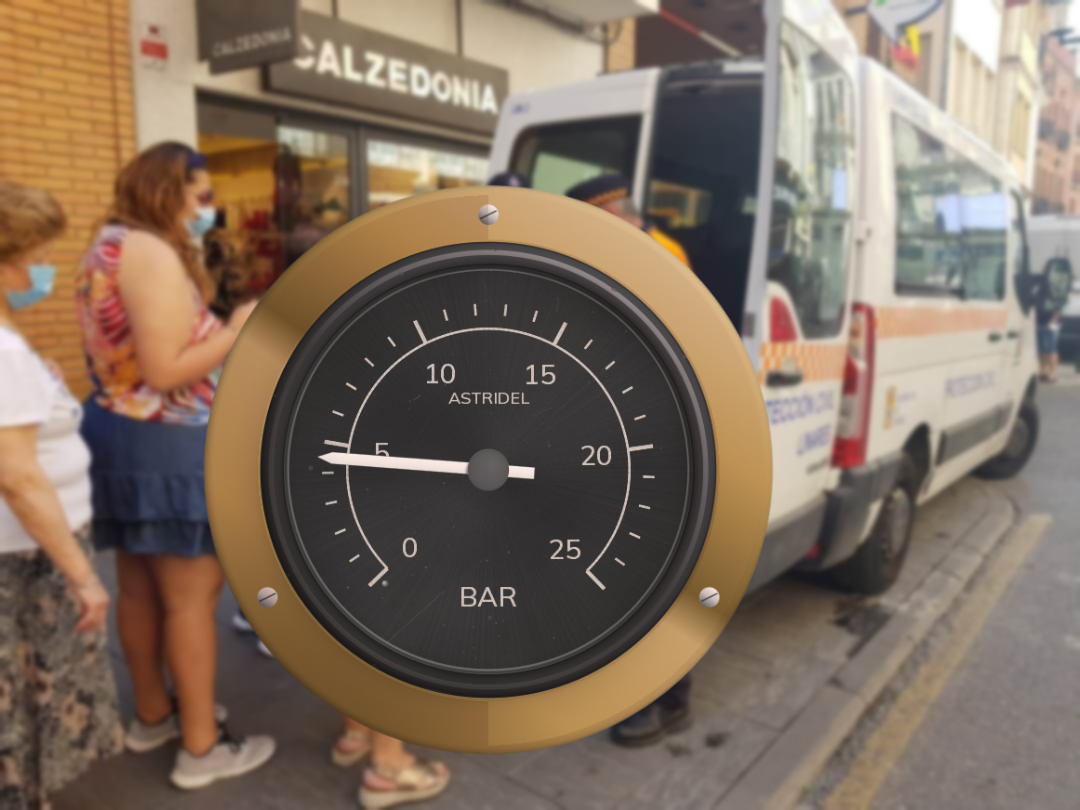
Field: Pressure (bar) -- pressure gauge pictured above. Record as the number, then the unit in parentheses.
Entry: 4.5 (bar)
